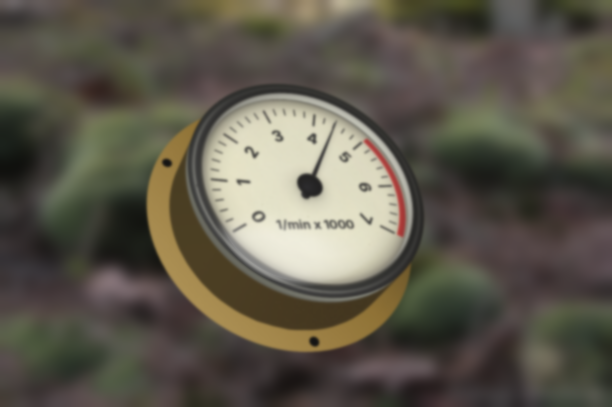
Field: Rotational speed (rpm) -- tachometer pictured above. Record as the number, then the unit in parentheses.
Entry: 4400 (rpm)
